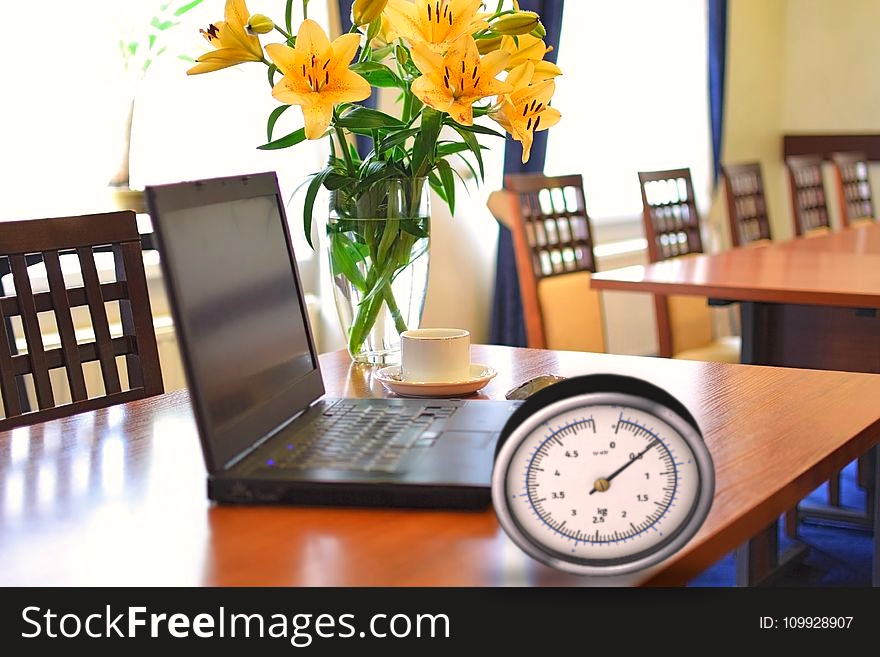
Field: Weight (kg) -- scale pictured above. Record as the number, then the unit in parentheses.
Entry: 0.5 (kg)
